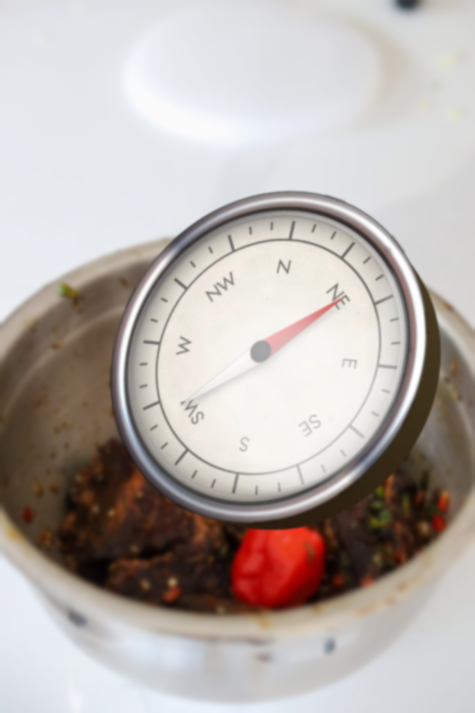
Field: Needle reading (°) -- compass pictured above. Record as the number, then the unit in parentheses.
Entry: 50 (°)
